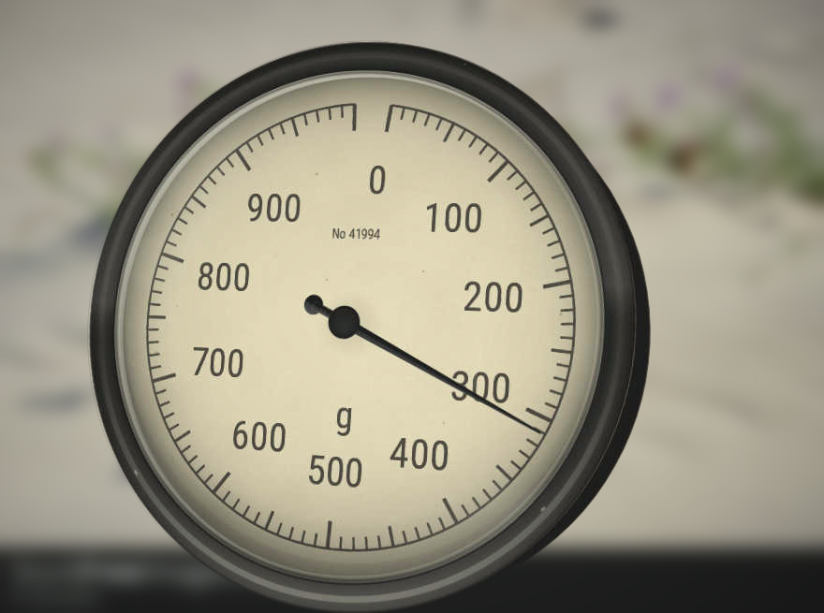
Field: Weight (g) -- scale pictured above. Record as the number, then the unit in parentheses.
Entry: 310 (g)
